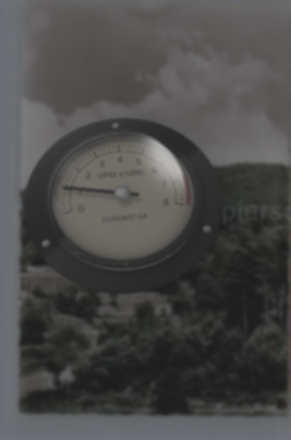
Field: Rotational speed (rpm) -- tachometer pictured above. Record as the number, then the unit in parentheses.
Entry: 1000 (rpm)
